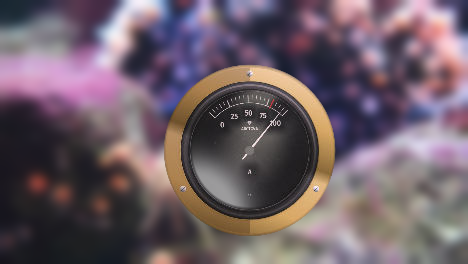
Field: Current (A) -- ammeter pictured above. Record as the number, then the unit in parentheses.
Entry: 95 (A)
